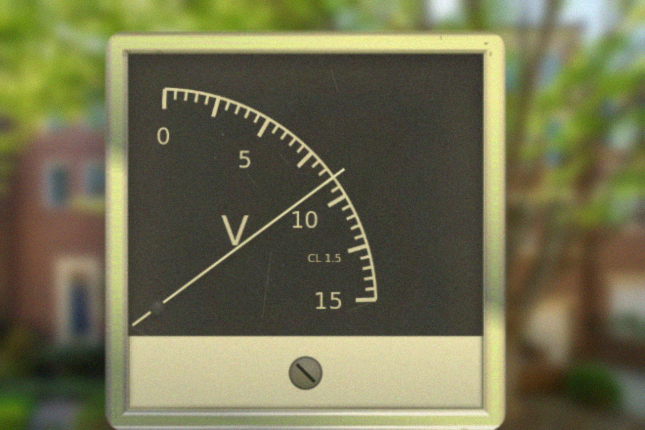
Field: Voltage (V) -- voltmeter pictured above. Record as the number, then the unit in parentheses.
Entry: 9 (V)
